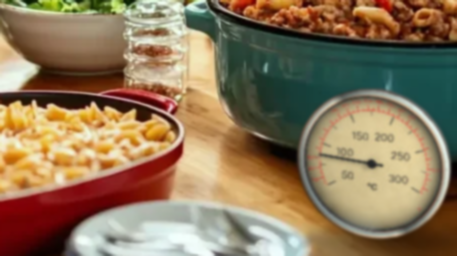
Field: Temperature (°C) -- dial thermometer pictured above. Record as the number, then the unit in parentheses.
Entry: 87.5 (°C)
